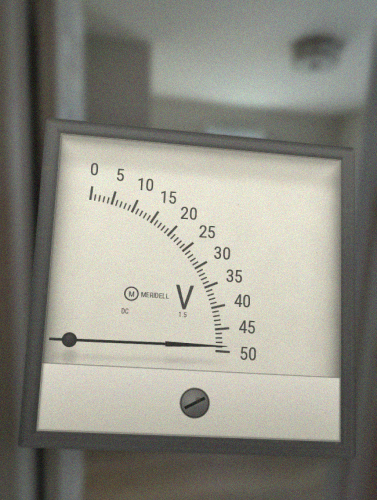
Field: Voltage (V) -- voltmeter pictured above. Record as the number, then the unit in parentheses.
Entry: 49 (V)
